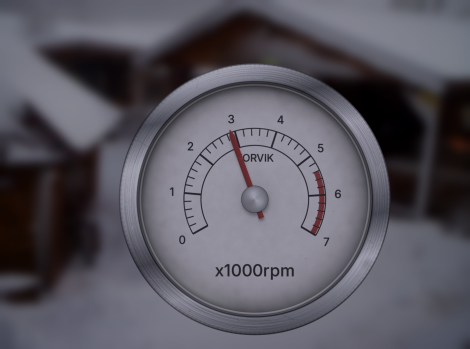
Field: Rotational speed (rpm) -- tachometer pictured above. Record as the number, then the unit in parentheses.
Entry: 2900 (rpm)
